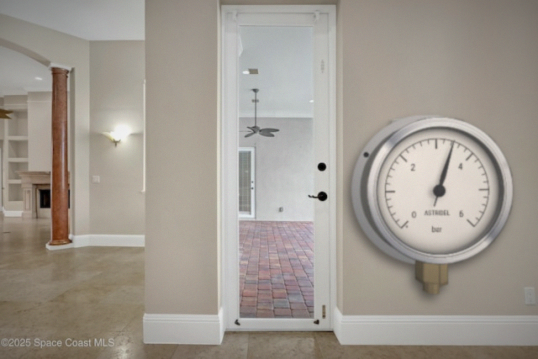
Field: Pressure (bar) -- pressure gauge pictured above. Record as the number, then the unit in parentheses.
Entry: 3.4 (bar)
